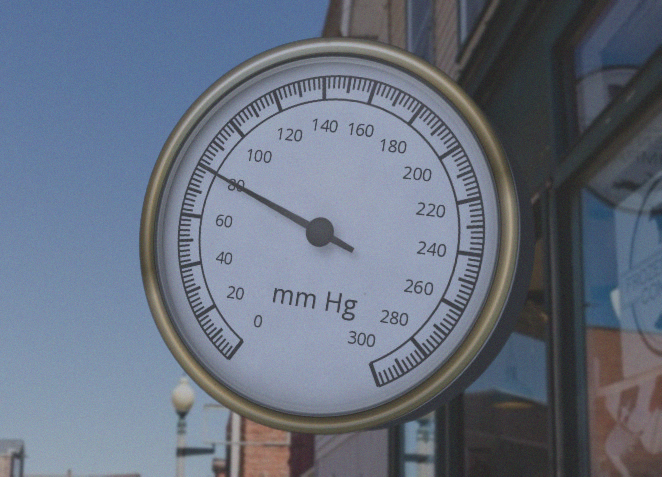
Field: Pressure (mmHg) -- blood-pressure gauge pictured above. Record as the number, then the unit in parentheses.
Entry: 80 (mmHg)
